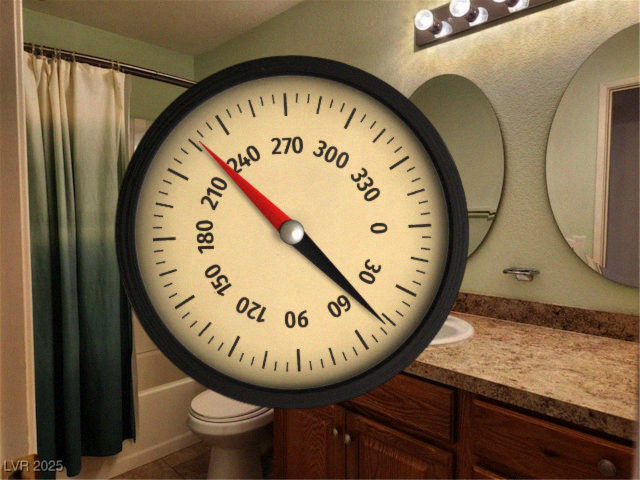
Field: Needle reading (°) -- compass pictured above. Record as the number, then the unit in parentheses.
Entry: 227.5 (°)
